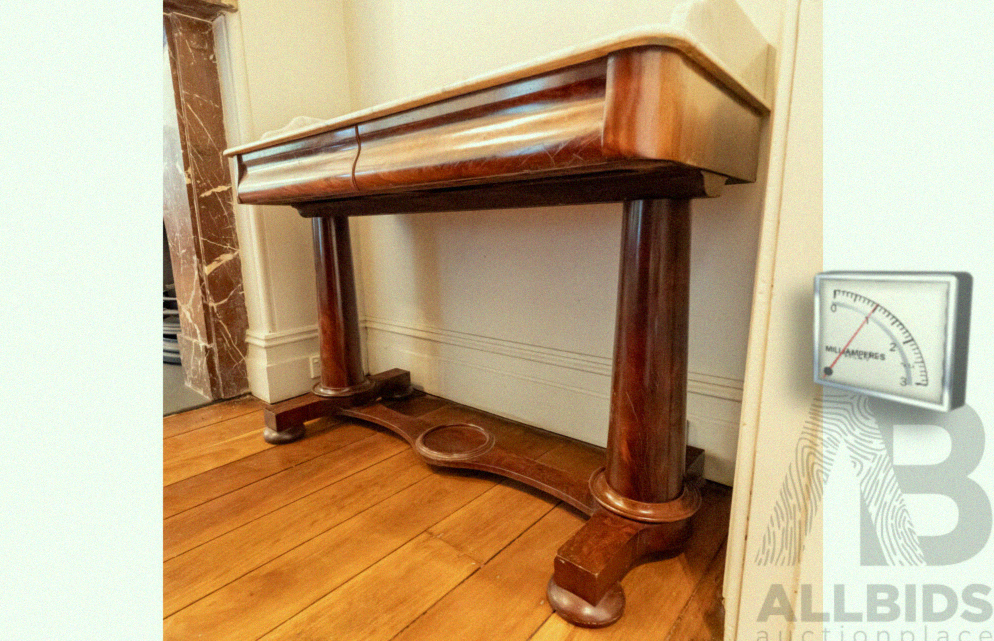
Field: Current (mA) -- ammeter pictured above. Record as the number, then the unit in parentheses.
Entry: 1 (mA)
